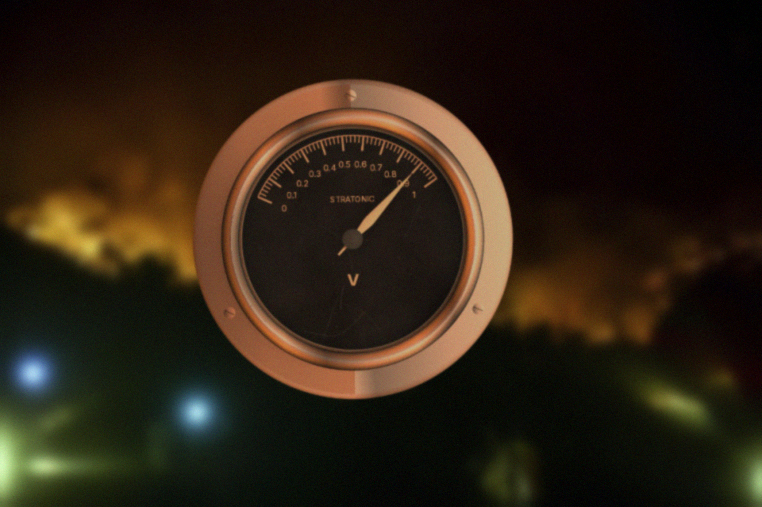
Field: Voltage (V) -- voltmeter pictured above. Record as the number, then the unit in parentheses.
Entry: 0.9 (V)
